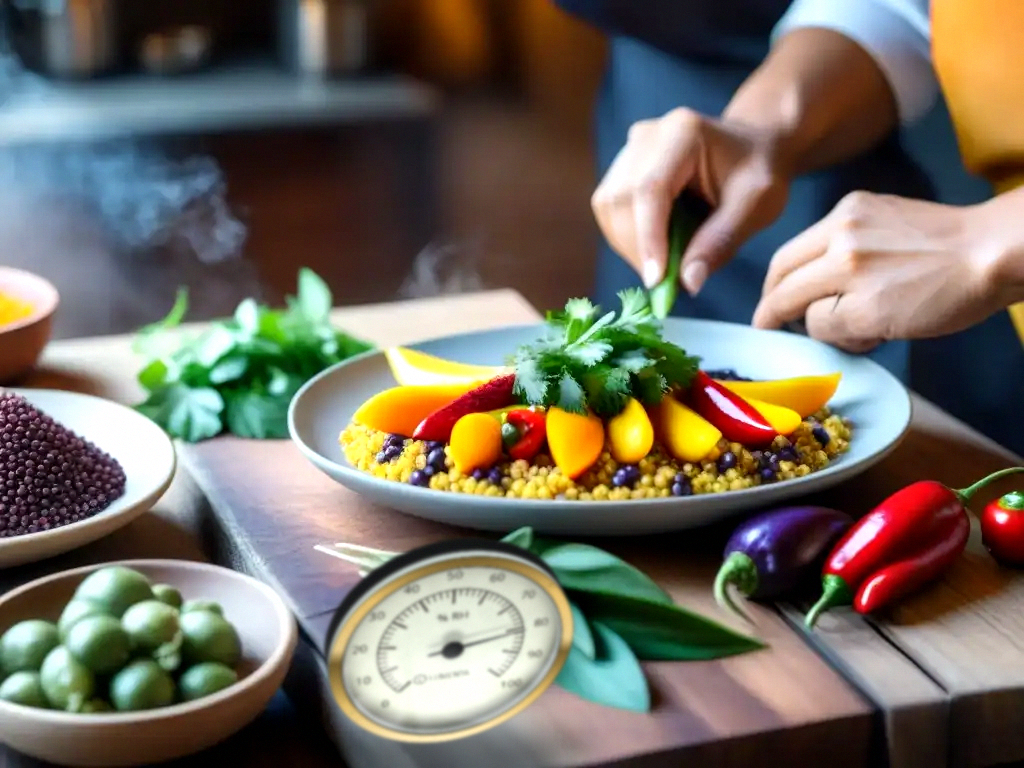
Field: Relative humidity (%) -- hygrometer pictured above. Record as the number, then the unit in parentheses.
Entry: 80 (%)
